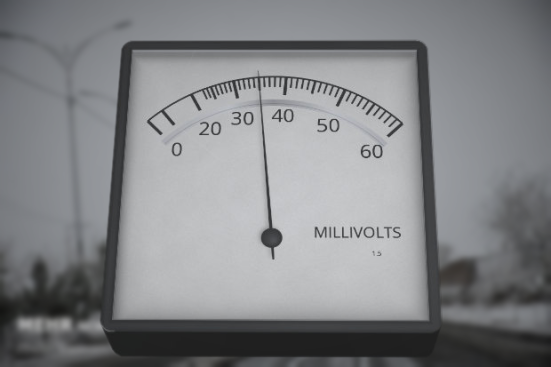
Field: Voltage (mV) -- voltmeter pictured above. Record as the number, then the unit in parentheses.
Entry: 35 (mV)
